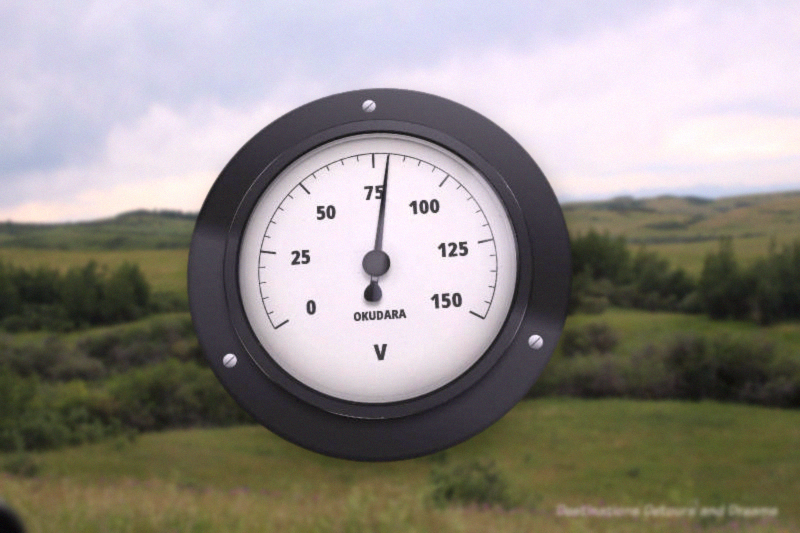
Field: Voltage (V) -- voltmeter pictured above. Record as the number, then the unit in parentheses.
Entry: 80 (V)
